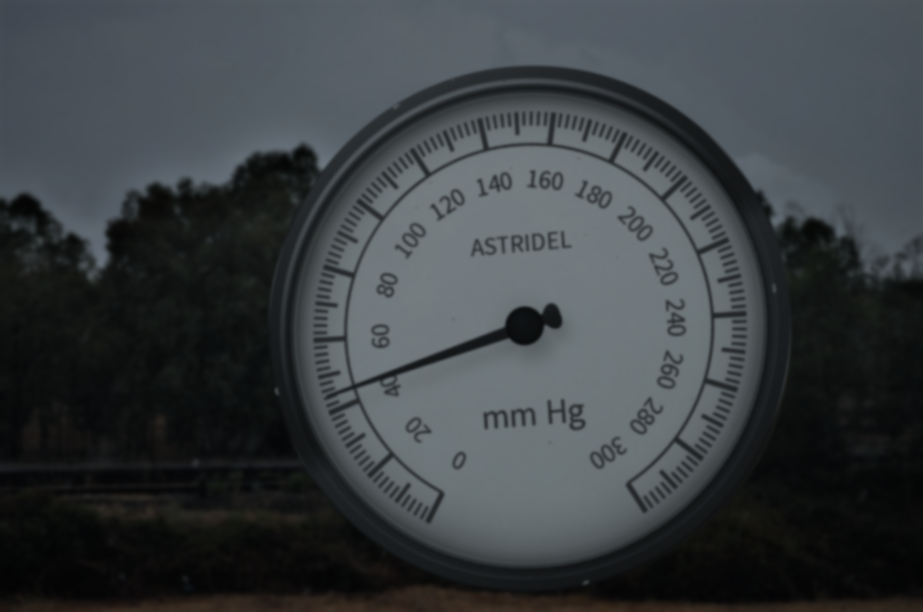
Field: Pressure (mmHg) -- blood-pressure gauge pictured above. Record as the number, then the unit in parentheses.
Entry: 44 (mmHg)
